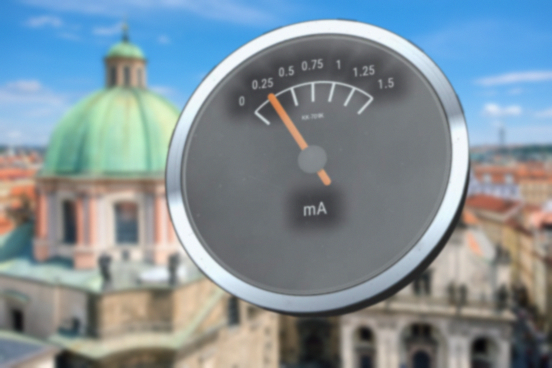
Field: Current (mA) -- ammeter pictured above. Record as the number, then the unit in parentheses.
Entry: 0.25 (mA)
